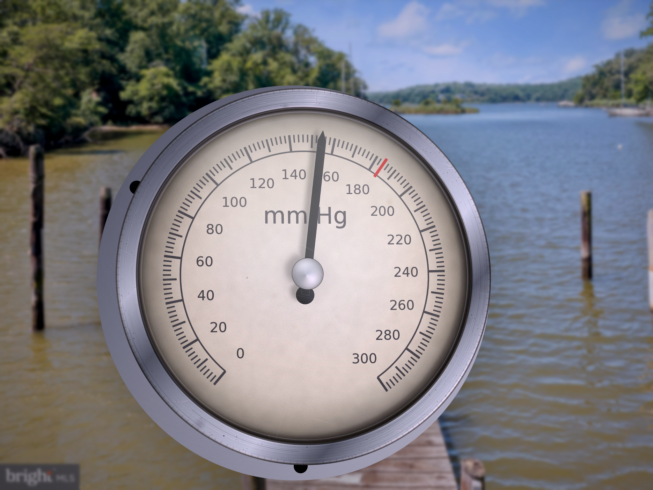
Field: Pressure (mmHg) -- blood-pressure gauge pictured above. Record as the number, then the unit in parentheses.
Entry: 154 (mmHg)
